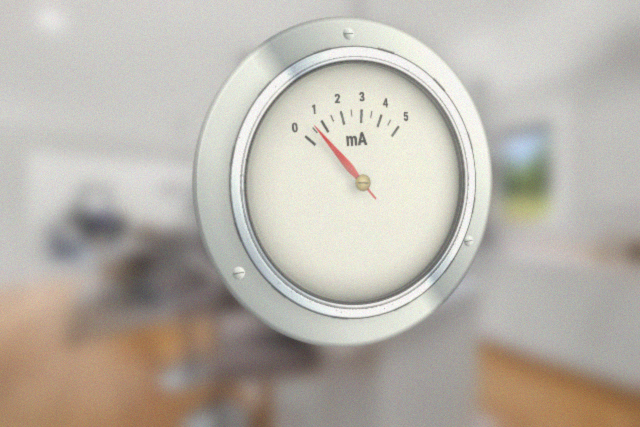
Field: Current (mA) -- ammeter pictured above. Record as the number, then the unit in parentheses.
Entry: 0.5 (mA)
